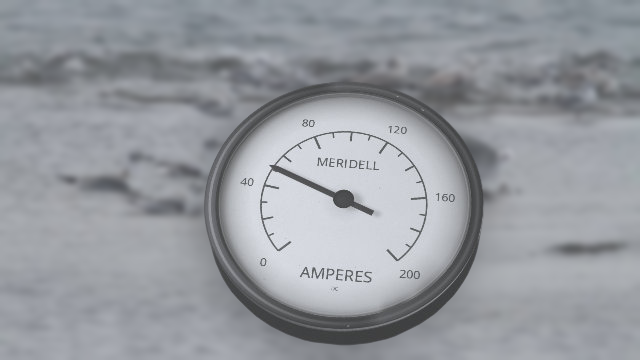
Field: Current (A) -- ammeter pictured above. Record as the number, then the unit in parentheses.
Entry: 50 (A)
